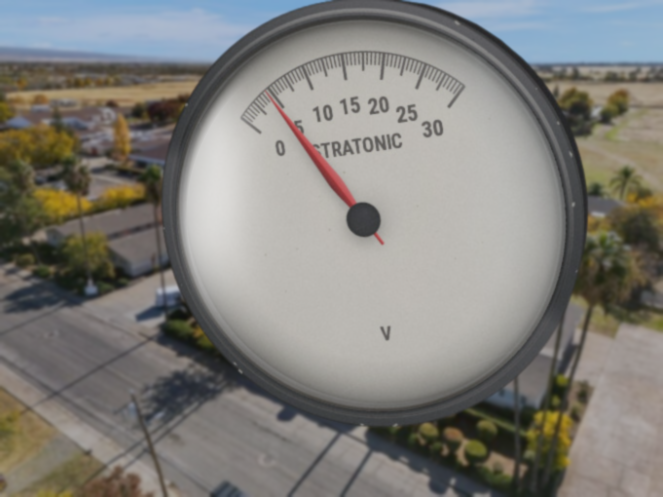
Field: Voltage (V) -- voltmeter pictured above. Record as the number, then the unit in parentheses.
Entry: 5 (V)
